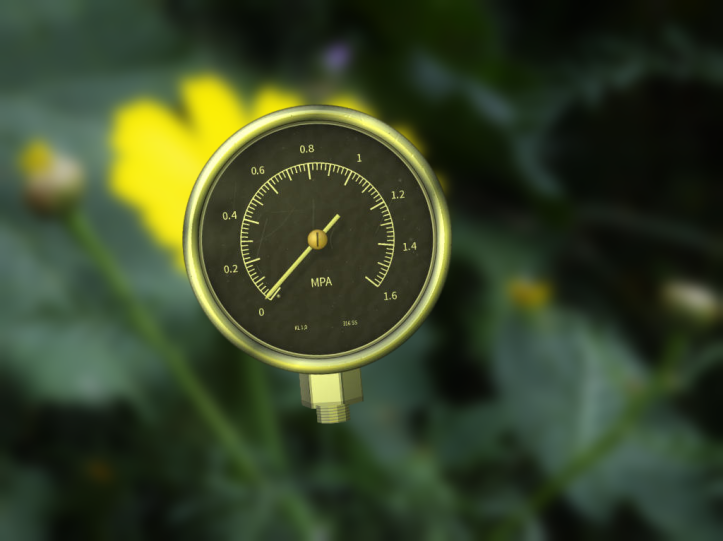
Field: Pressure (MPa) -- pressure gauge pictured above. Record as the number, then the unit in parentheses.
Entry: 0.02 (MPa)
